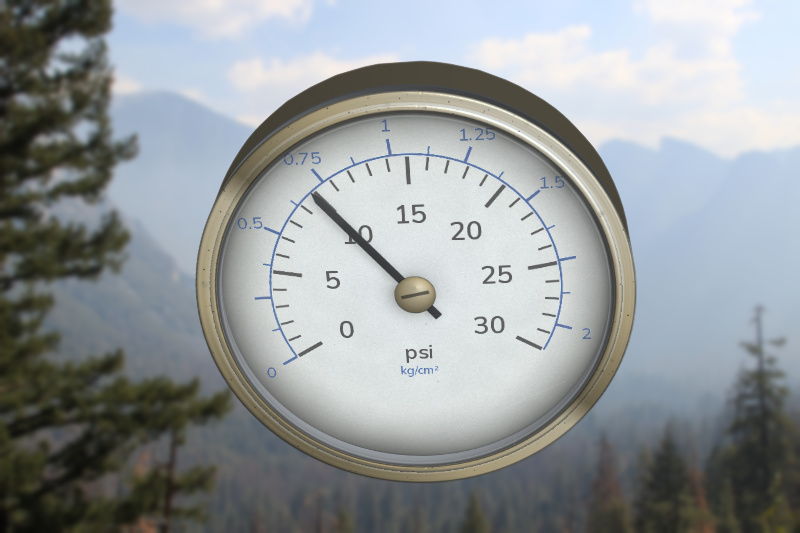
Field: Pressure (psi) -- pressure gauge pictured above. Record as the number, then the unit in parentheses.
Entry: 10 (psi)
